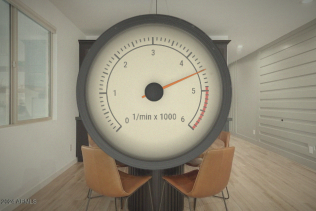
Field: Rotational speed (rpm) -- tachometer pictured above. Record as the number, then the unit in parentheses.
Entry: 4500 (rpm)
